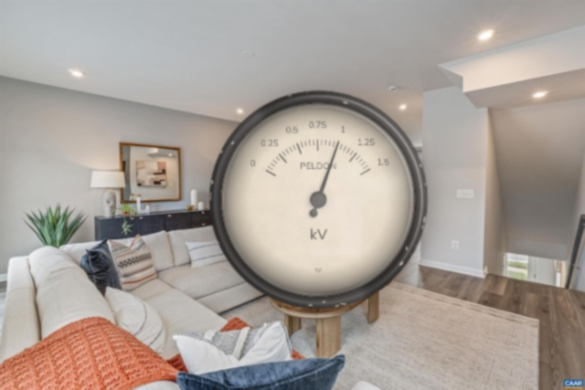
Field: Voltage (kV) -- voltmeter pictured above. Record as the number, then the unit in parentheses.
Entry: 1 (kV)
